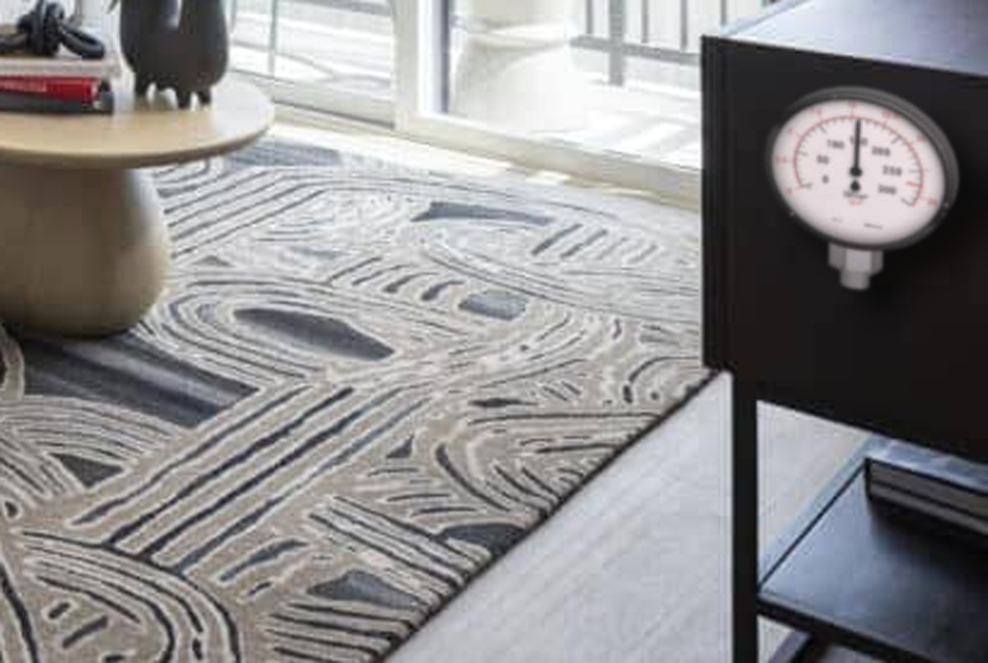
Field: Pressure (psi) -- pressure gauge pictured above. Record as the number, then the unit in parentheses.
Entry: 150 (psi)
